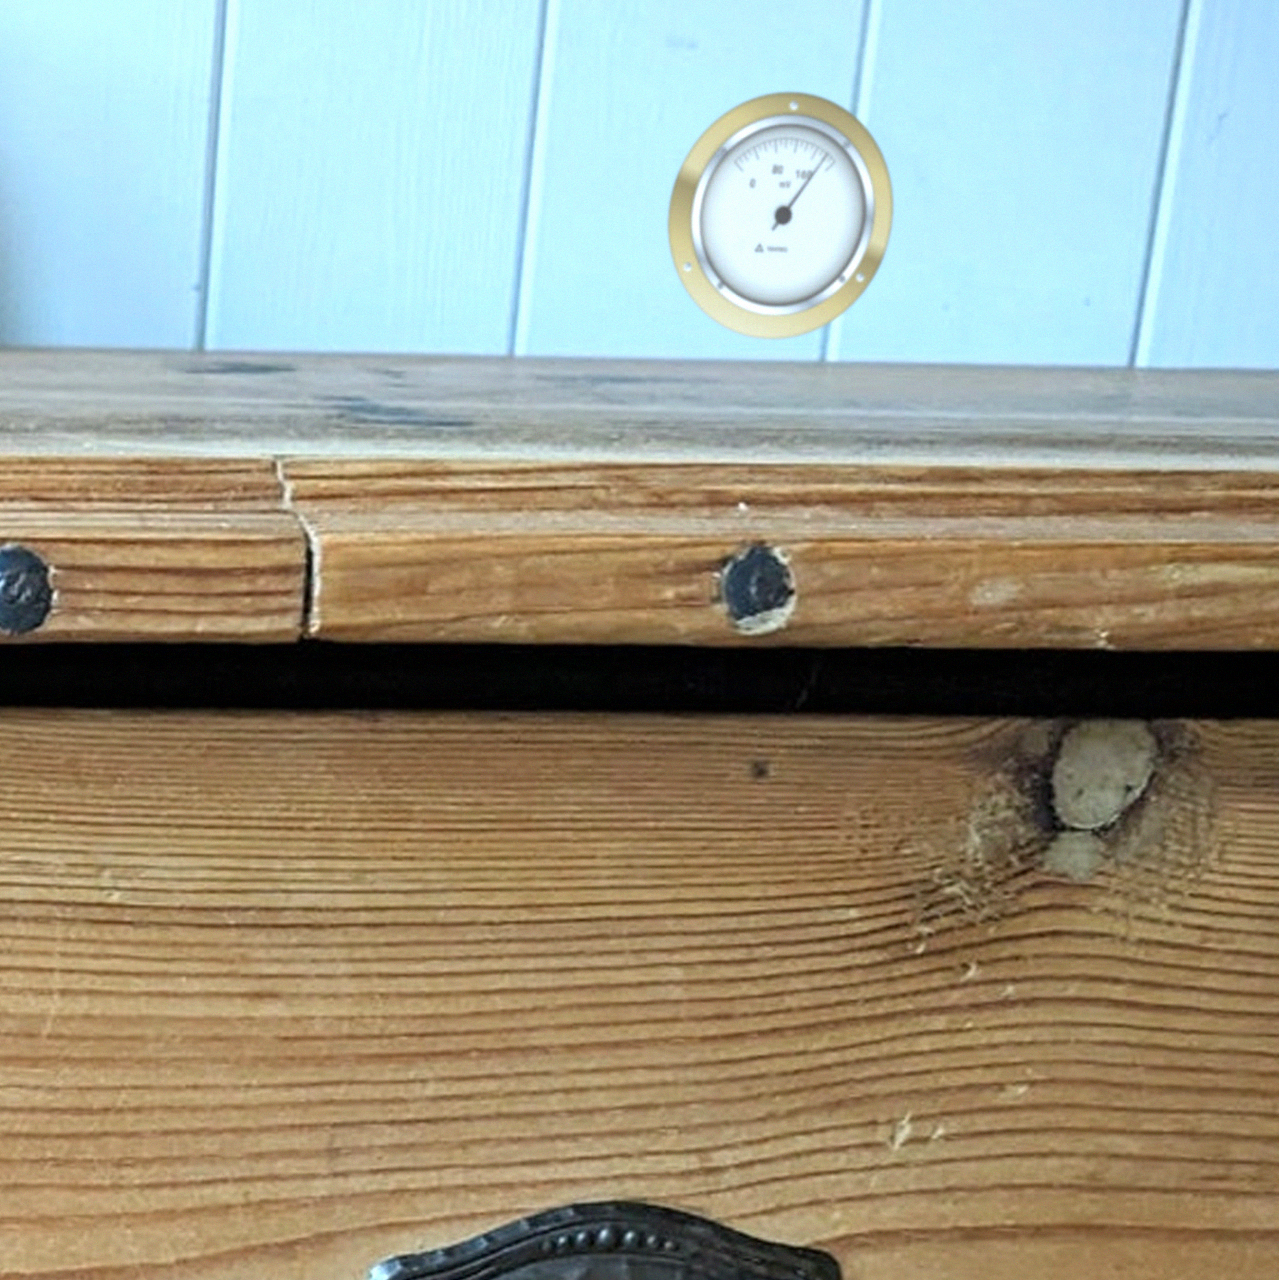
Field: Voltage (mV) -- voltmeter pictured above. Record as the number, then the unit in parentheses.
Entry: 180 (mV)
